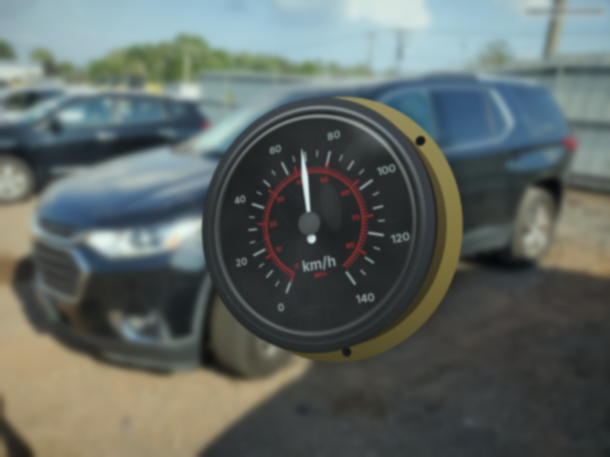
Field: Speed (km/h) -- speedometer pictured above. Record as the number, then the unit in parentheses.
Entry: 70 (km/h)
